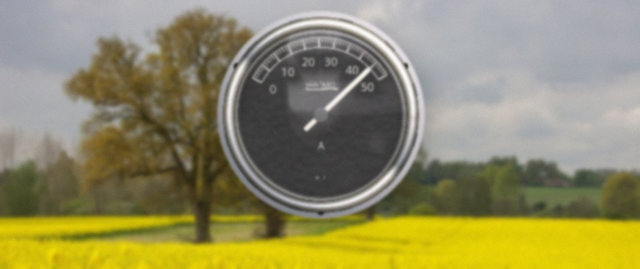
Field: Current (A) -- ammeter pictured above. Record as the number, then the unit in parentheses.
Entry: 45 (A)
